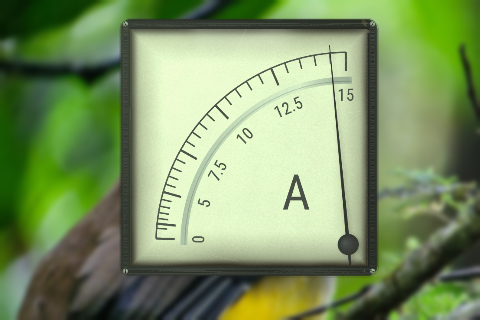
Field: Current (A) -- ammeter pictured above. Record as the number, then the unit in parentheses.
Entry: 14.5 (A)
